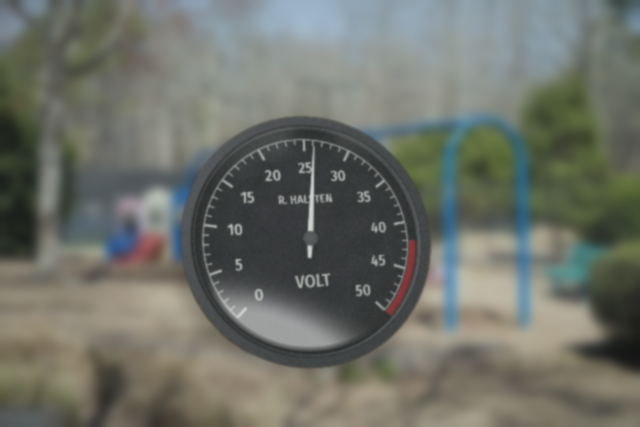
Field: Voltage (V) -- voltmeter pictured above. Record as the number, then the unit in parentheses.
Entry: 26 (V)
